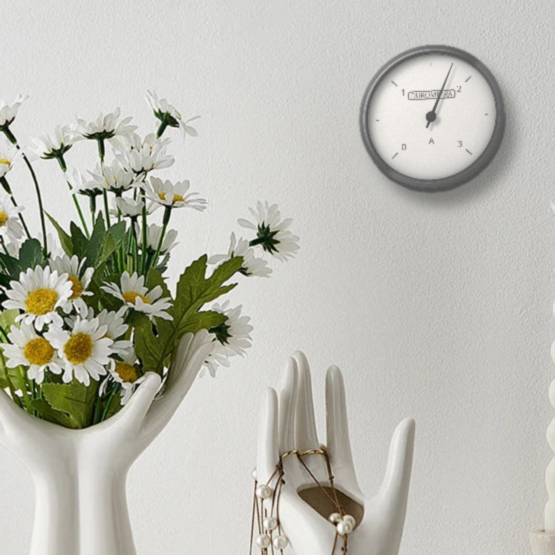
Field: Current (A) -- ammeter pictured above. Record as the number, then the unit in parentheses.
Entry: 1.75 (A)
